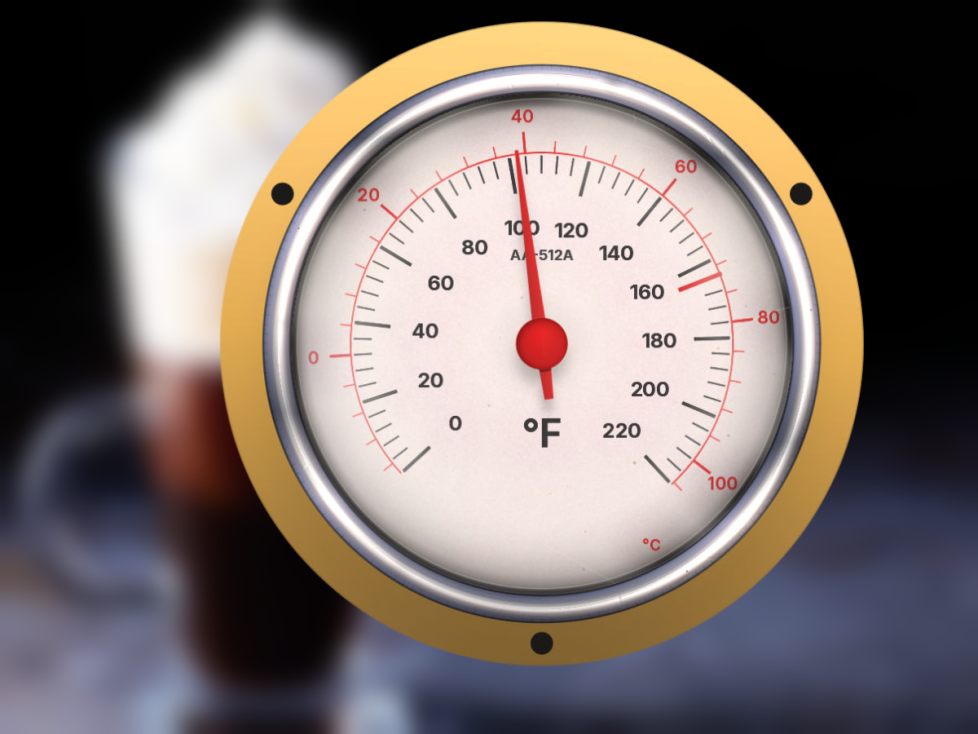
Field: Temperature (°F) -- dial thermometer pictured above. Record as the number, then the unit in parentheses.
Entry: 102 (°F)
